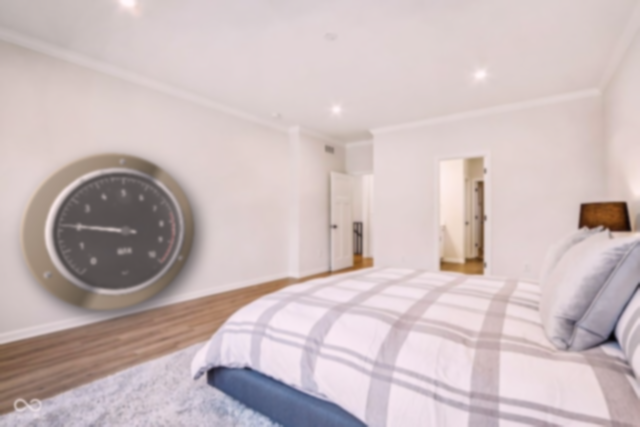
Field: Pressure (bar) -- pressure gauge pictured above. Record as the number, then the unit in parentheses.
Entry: 2 (bar)
